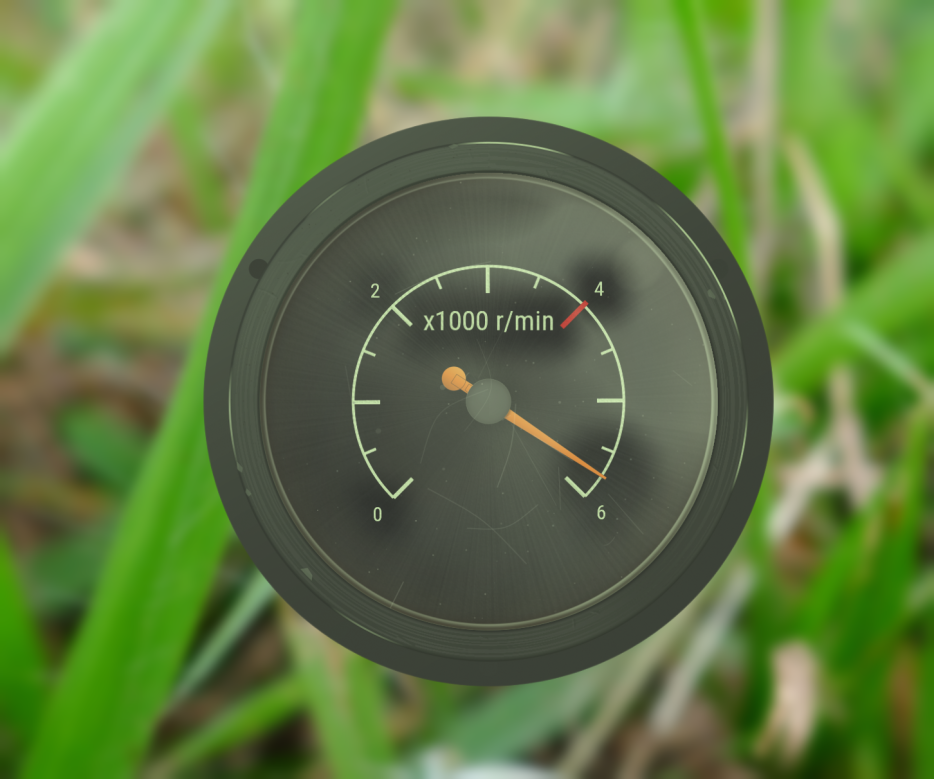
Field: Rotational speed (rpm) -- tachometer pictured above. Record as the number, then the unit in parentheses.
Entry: 5750 (rpm)
